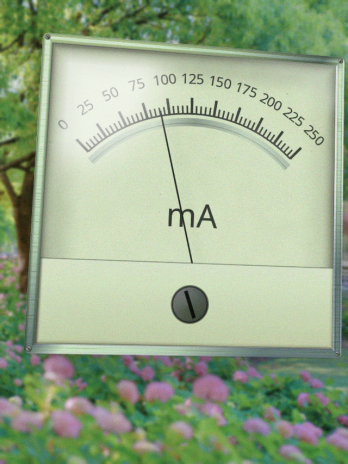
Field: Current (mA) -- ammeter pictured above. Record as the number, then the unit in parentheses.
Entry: 90 (mA)
